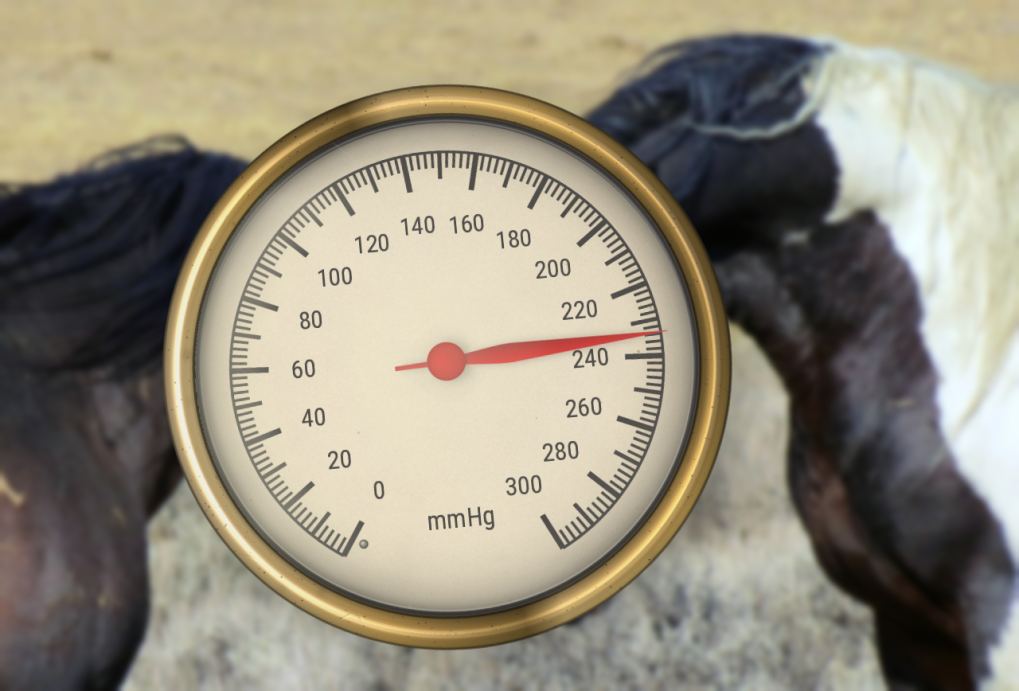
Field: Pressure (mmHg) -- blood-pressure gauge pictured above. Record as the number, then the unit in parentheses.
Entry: 234 (mmHg)
